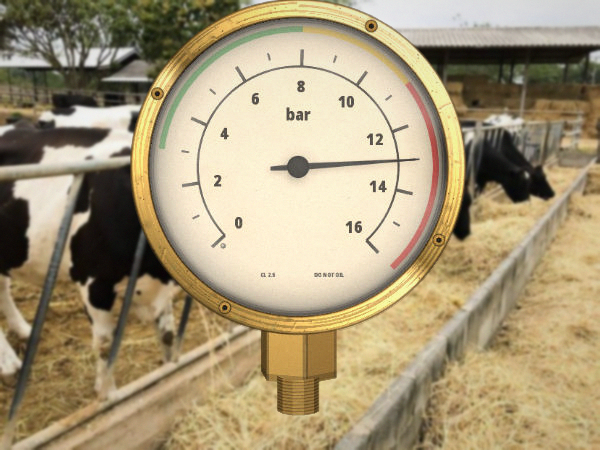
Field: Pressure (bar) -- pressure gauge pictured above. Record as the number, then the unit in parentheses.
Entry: 13 (bar)
